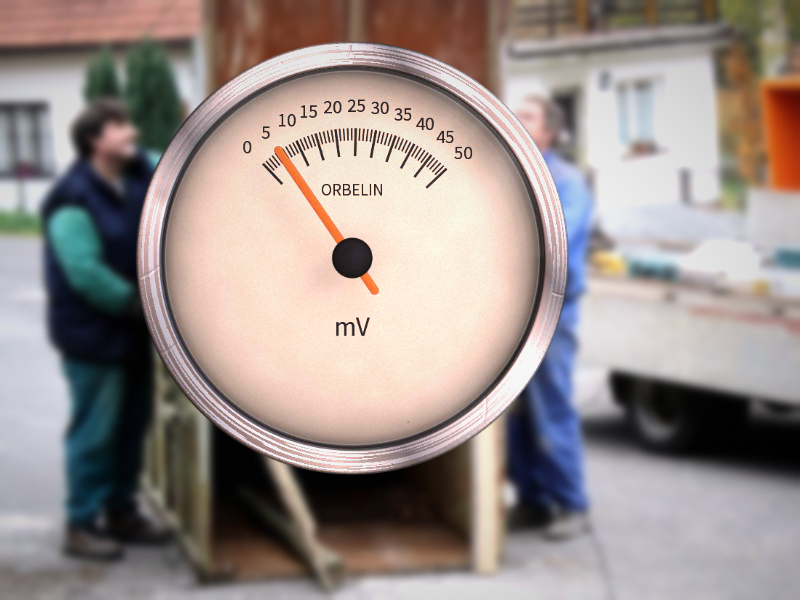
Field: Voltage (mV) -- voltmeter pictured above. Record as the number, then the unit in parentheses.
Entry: 5 (mV)
